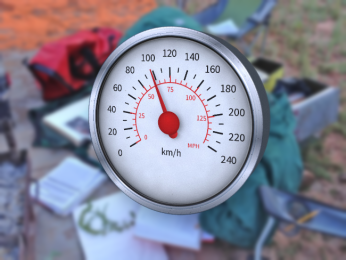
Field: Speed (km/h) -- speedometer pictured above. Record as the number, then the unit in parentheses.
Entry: 100 (km/h)
